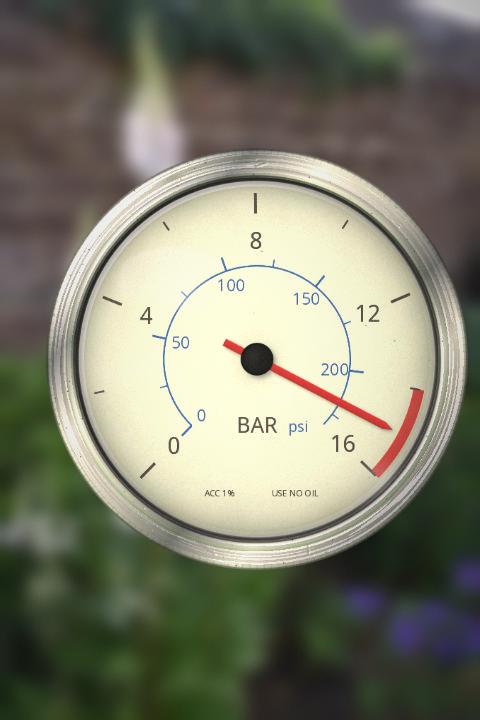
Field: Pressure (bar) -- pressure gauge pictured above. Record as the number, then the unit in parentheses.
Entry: 15 (bar)
